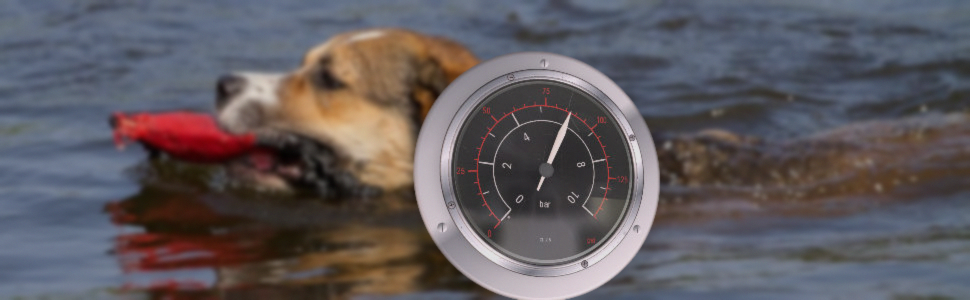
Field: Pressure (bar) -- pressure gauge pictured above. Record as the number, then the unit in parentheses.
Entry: 6 (bar)
